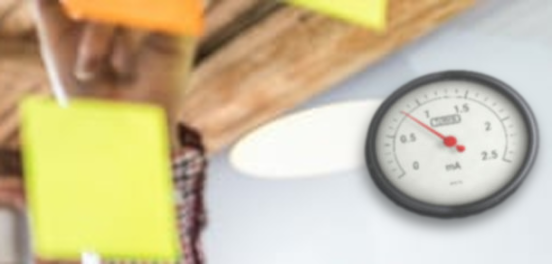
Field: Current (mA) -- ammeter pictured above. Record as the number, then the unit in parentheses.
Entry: 0.8 (mA)
